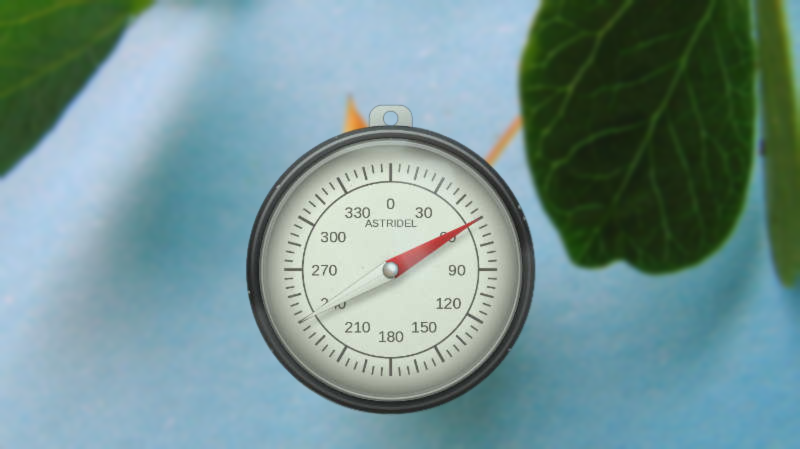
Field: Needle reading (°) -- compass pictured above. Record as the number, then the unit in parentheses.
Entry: 60 (°)
